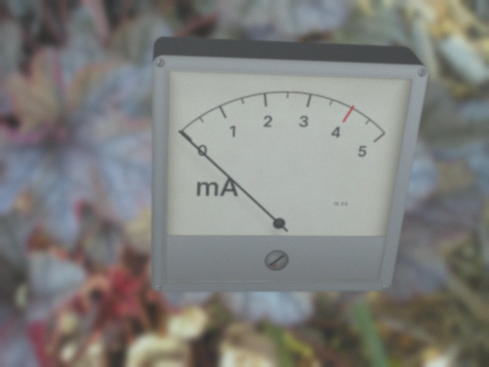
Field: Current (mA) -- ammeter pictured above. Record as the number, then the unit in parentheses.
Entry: 0 (mA)
